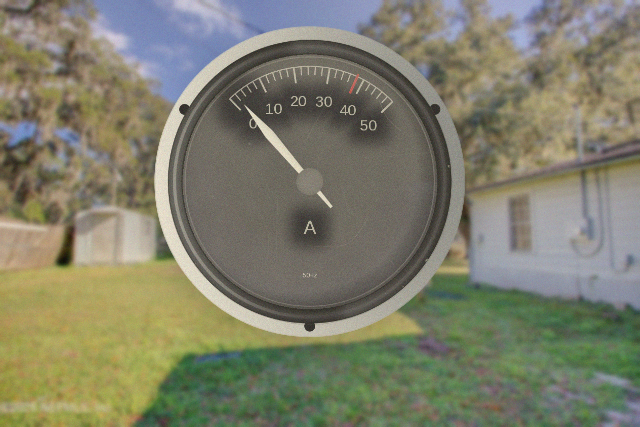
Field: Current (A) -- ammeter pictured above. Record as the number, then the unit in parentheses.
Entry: 2 (A)
